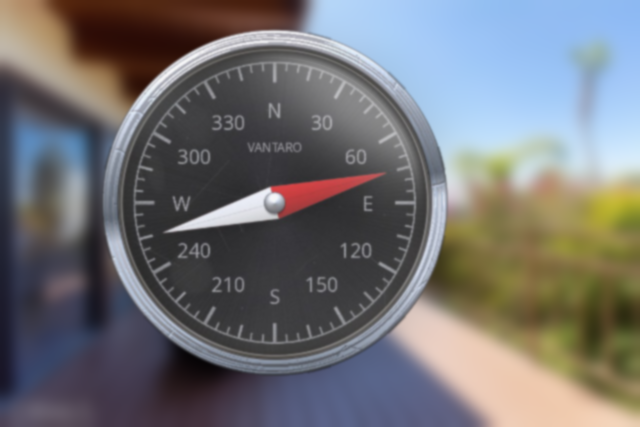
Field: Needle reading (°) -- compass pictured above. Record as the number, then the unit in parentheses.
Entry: 75 (°)
